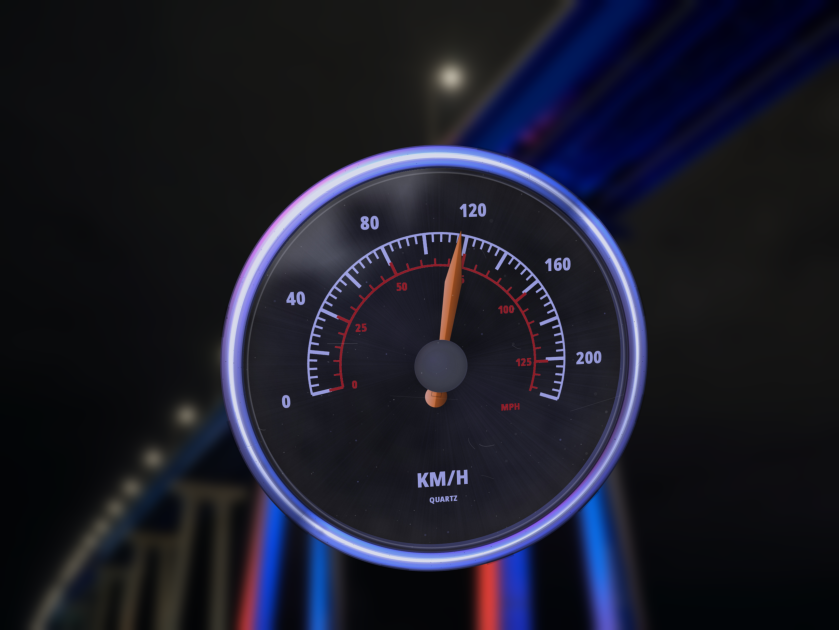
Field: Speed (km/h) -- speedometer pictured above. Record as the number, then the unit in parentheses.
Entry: 116 (km/h)
